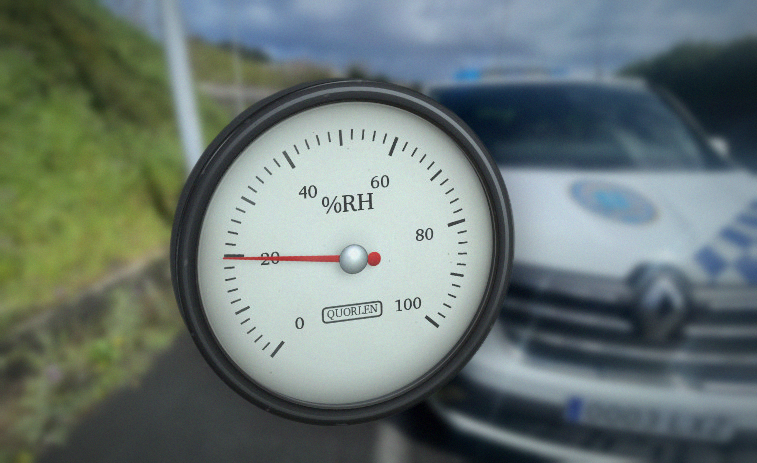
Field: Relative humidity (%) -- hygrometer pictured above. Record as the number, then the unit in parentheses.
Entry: 20 (%)
